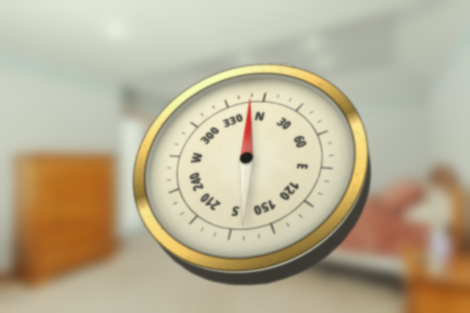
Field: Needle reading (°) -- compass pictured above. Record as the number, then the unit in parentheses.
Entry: 350 (°)
